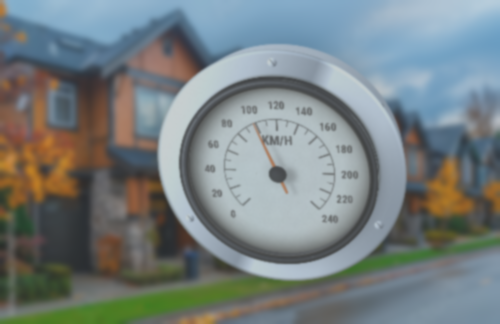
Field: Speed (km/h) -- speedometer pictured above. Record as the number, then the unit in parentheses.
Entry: 100 (km/h)
